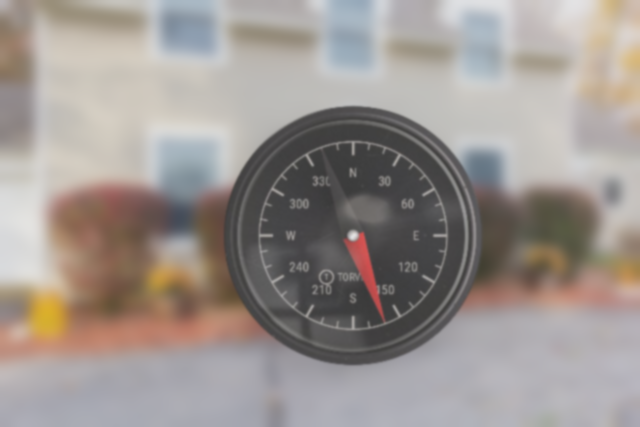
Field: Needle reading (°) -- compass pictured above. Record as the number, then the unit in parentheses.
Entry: 160 (°)
